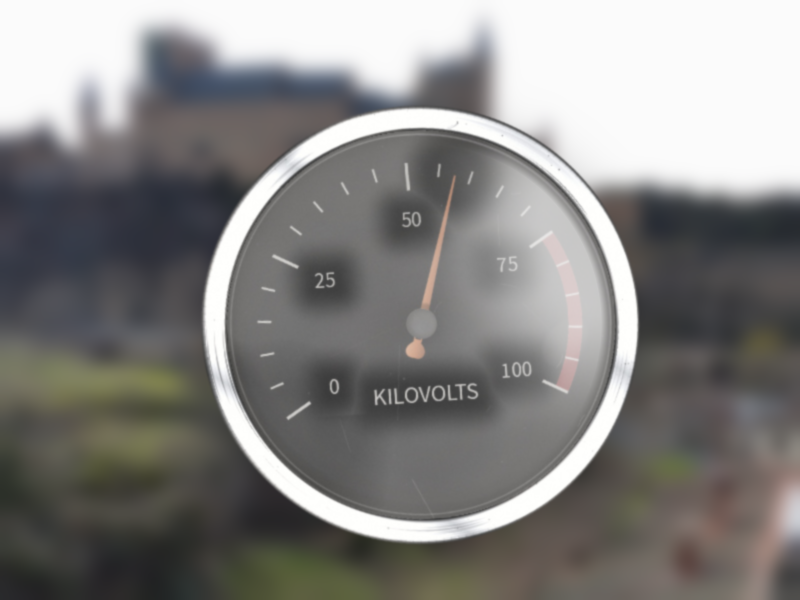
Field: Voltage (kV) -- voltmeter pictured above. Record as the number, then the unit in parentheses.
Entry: 57.5 (kV)
